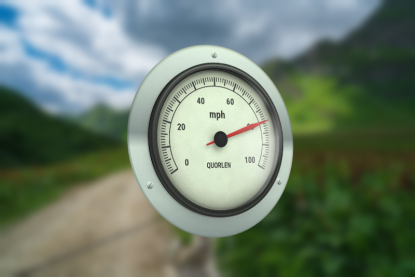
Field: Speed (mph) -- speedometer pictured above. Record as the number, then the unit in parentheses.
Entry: 80 (mph)
